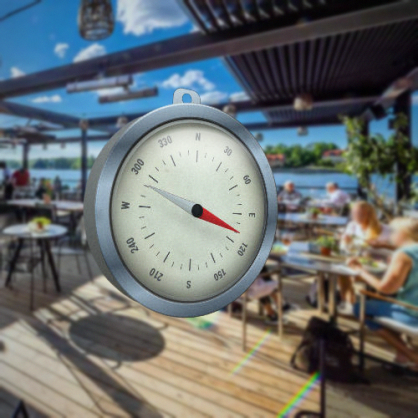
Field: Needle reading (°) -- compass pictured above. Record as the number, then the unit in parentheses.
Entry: 110 (°)
